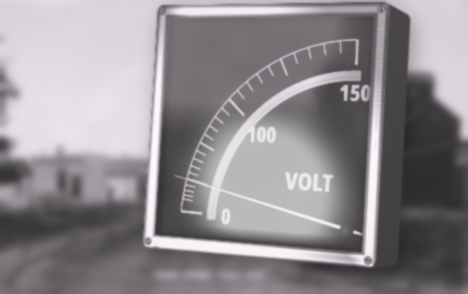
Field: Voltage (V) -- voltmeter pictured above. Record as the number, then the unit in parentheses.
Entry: 50 (V)
